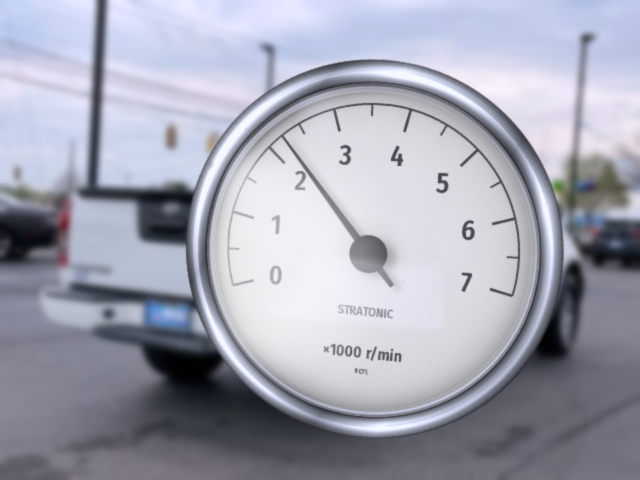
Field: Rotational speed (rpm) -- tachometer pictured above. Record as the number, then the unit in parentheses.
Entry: 2250 (rpm)
